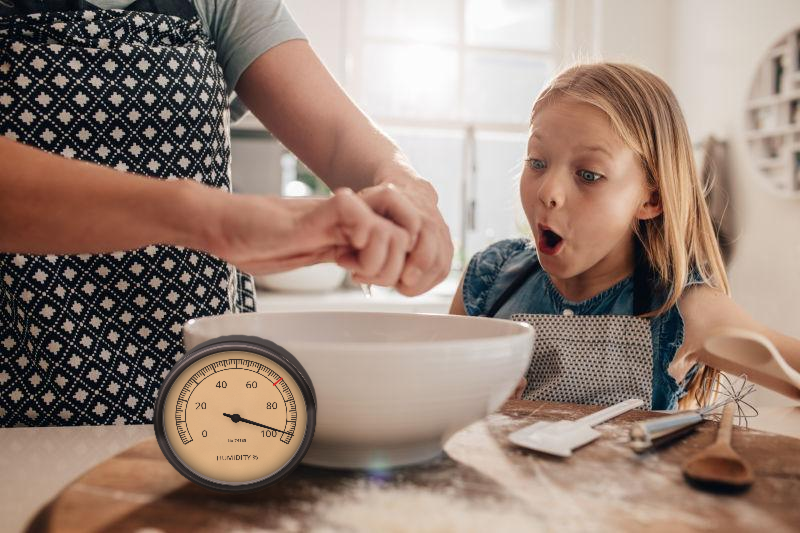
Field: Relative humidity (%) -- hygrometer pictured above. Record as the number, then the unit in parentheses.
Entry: 95 (%)
